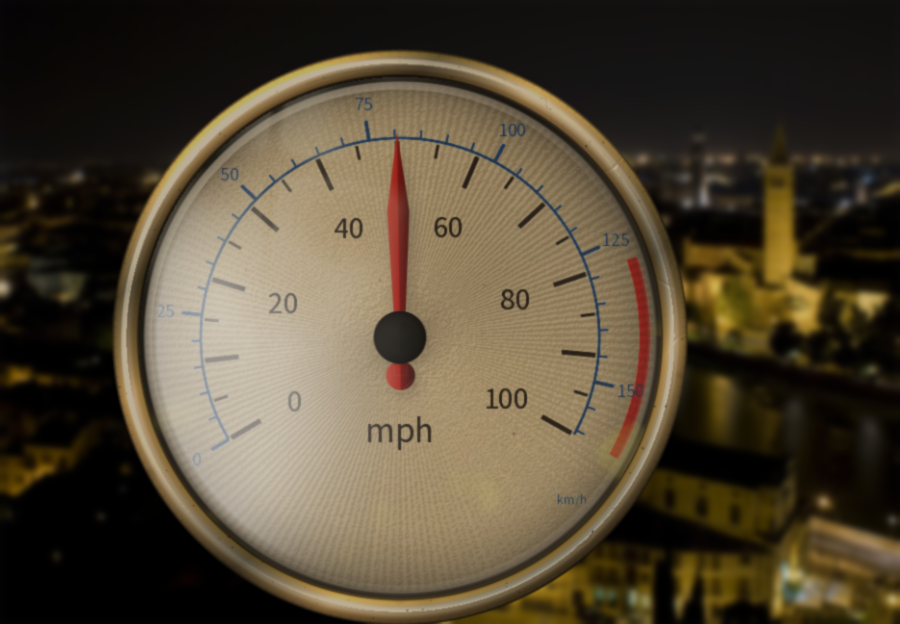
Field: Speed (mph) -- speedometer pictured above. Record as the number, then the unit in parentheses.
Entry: 50 (mph)
